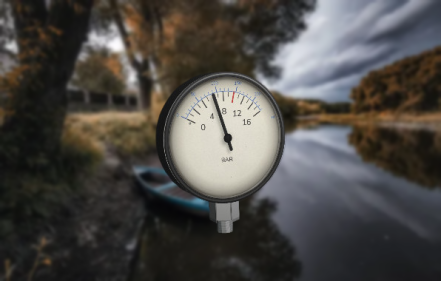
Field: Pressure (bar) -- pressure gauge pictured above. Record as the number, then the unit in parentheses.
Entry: 6 (bar)
